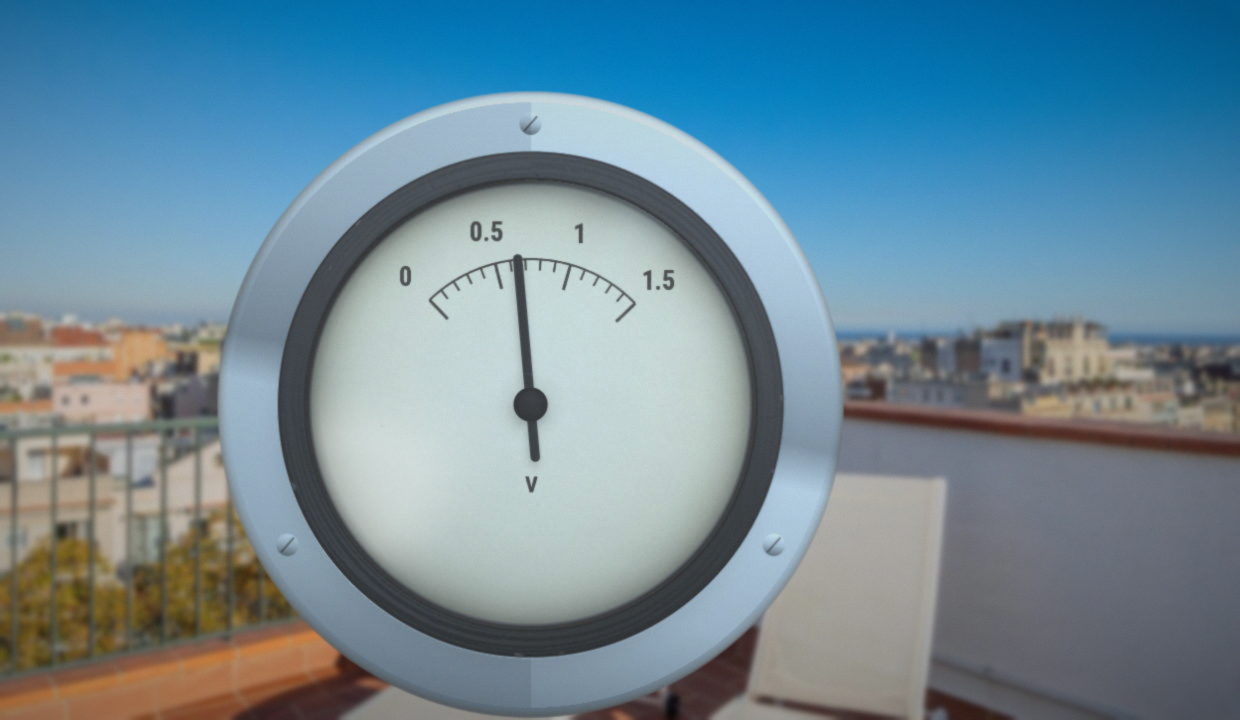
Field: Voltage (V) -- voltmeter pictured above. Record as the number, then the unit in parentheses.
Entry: 0.65 (V)
